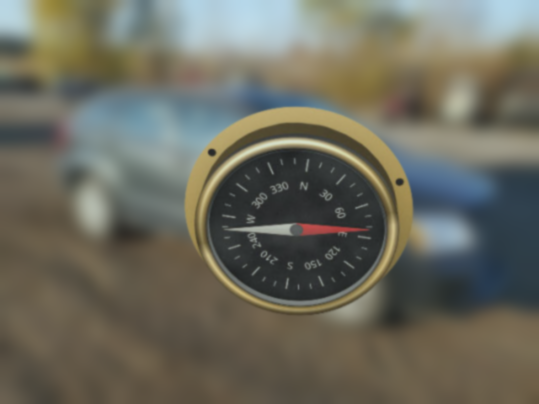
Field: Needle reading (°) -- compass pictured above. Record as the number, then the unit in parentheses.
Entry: 80 (°)
